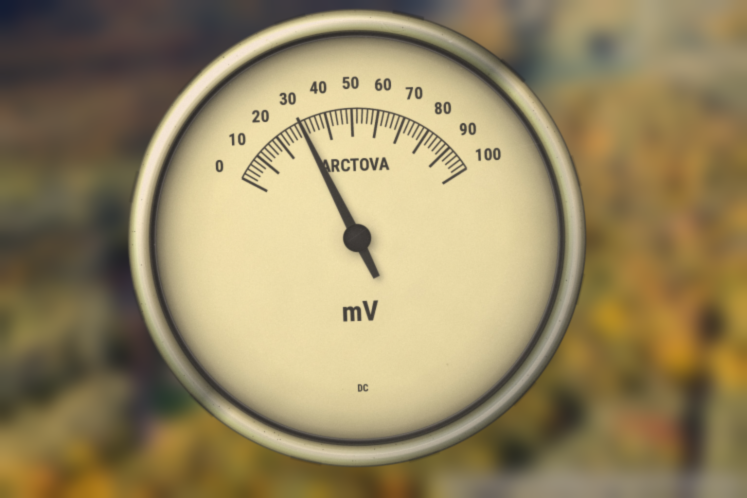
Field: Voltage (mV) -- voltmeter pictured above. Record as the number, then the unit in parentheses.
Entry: 30 (mV)
